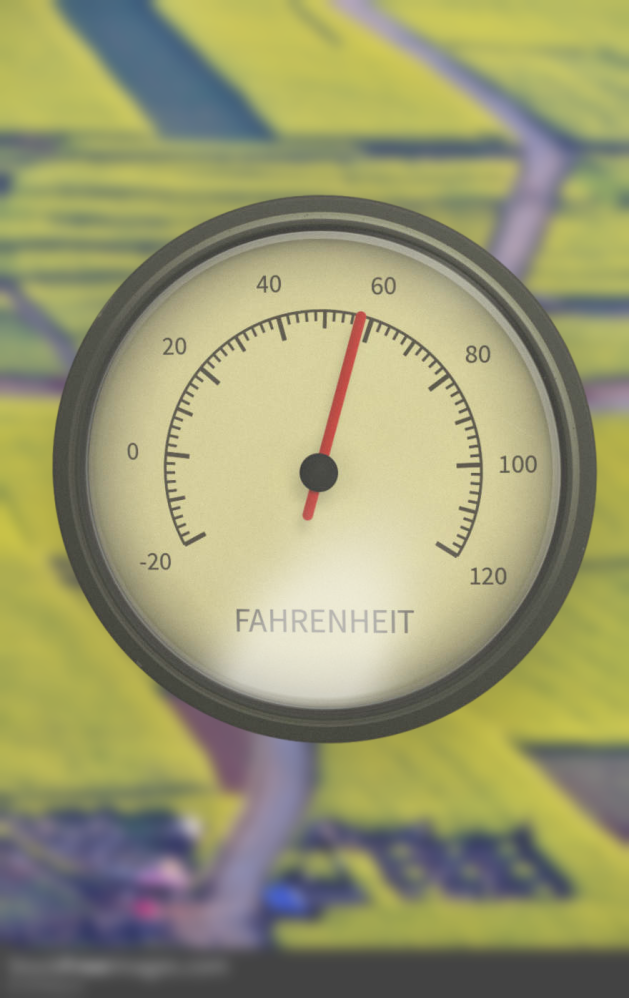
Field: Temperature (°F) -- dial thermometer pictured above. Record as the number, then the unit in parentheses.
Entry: 58 (°F)
